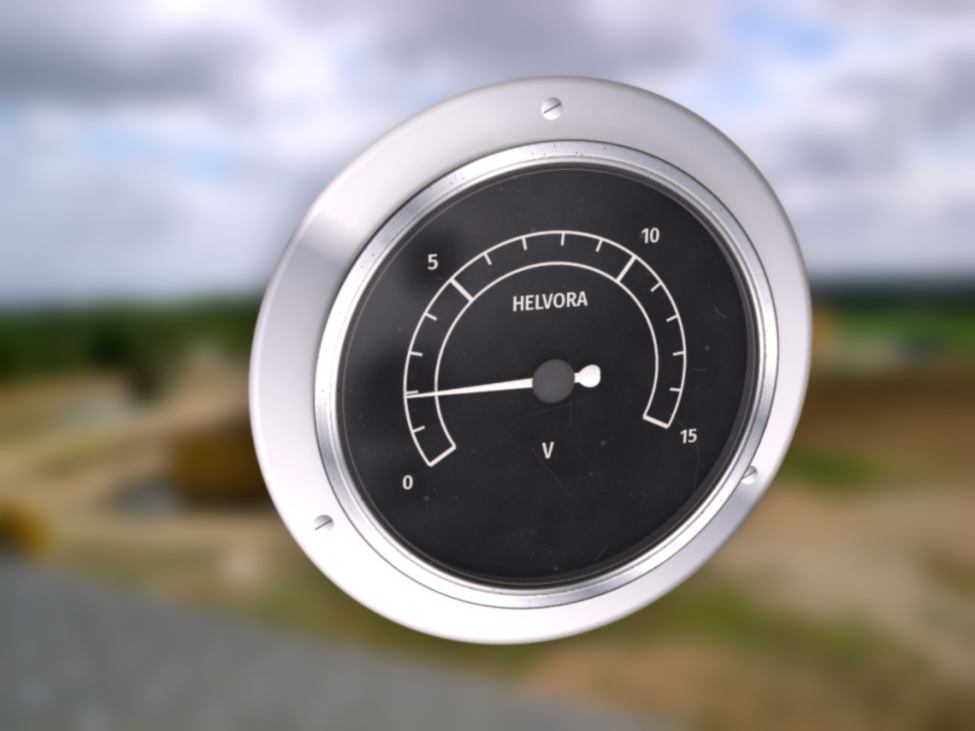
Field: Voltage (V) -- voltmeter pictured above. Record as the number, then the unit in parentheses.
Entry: 2 (V)
